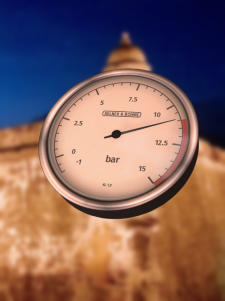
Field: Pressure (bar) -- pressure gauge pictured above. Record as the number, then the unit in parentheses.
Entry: 11 (bar)
